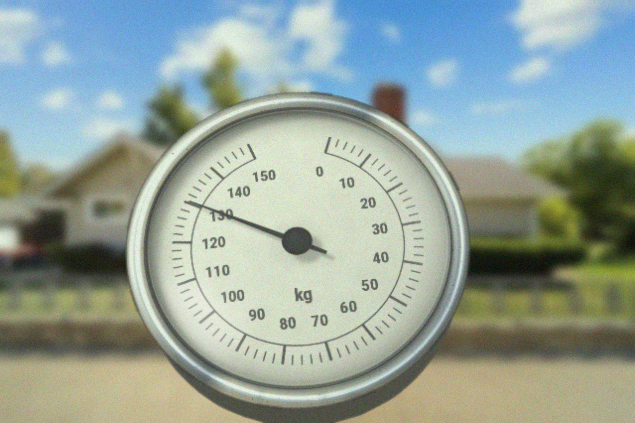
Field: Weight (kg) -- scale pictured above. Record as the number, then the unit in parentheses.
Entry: 130 (kg)
